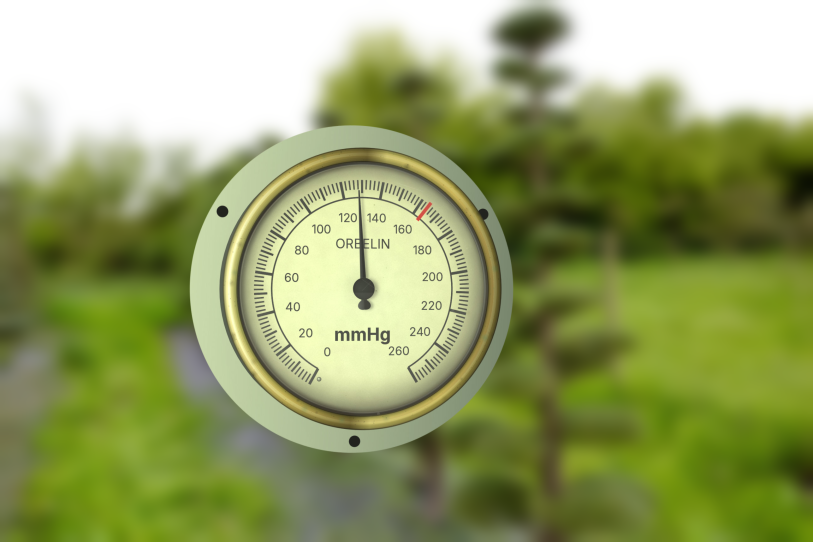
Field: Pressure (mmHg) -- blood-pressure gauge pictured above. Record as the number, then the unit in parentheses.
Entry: 128 (mmHg)
